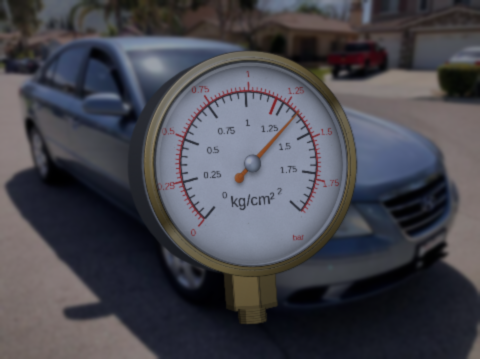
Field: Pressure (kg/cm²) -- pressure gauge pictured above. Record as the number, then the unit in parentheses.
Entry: 1.35 (kg/cm²)
